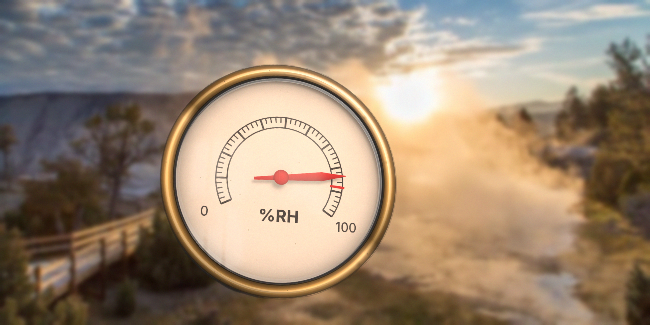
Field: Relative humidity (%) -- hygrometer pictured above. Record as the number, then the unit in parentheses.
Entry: 84 (%)
